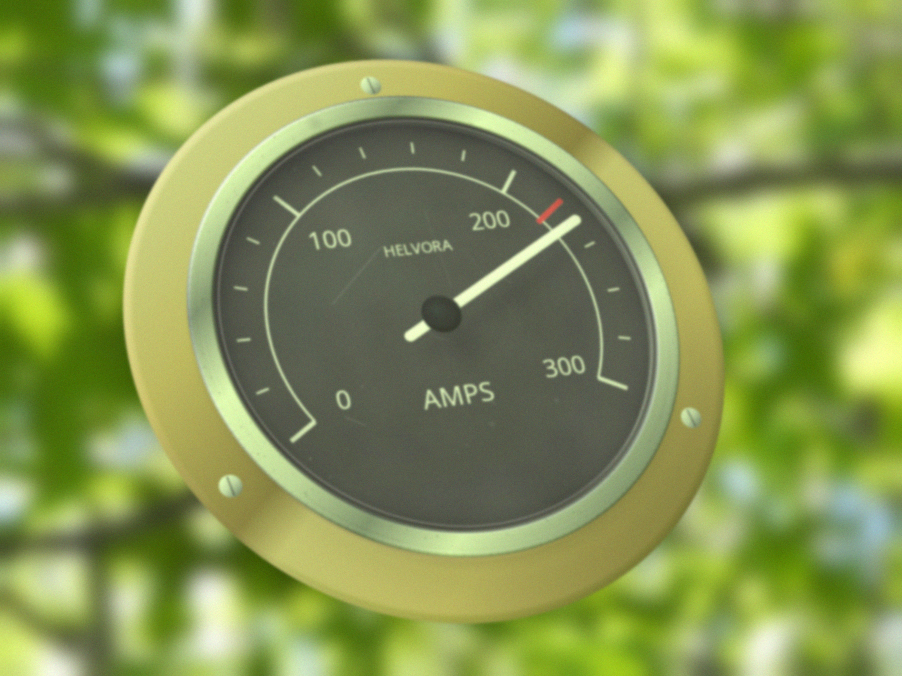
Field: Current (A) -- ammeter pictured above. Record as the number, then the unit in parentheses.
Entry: 230 (A)
